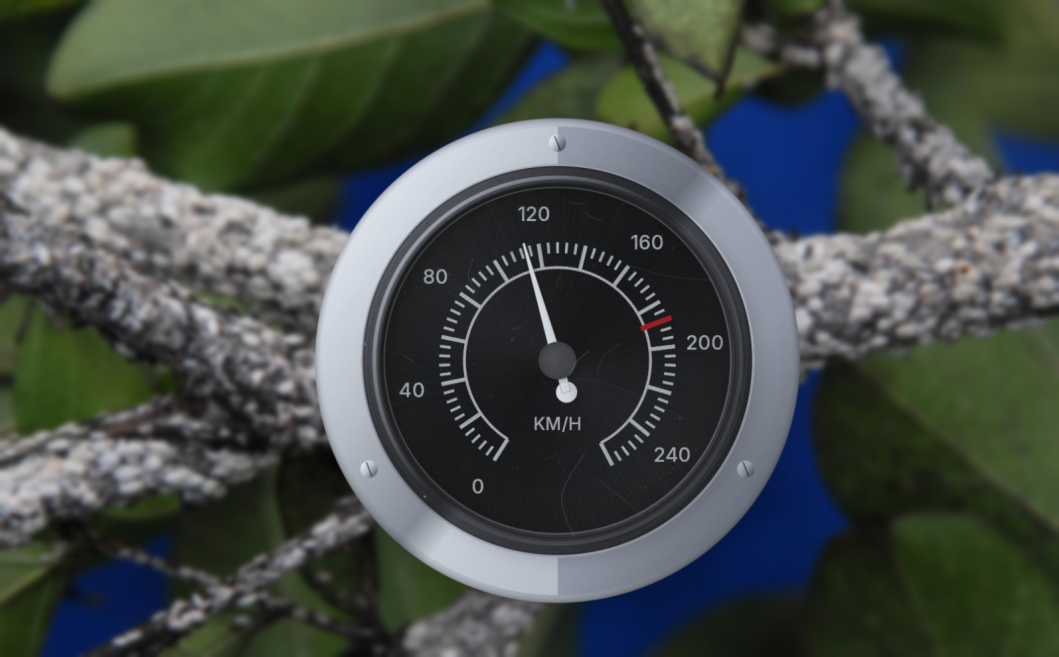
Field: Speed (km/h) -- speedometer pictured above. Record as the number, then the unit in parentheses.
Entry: 114 (km/h)
